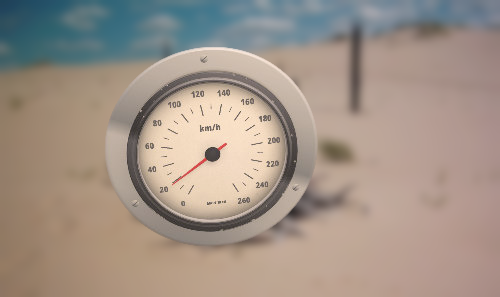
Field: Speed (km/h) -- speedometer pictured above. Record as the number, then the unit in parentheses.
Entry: 20 (km/h)
